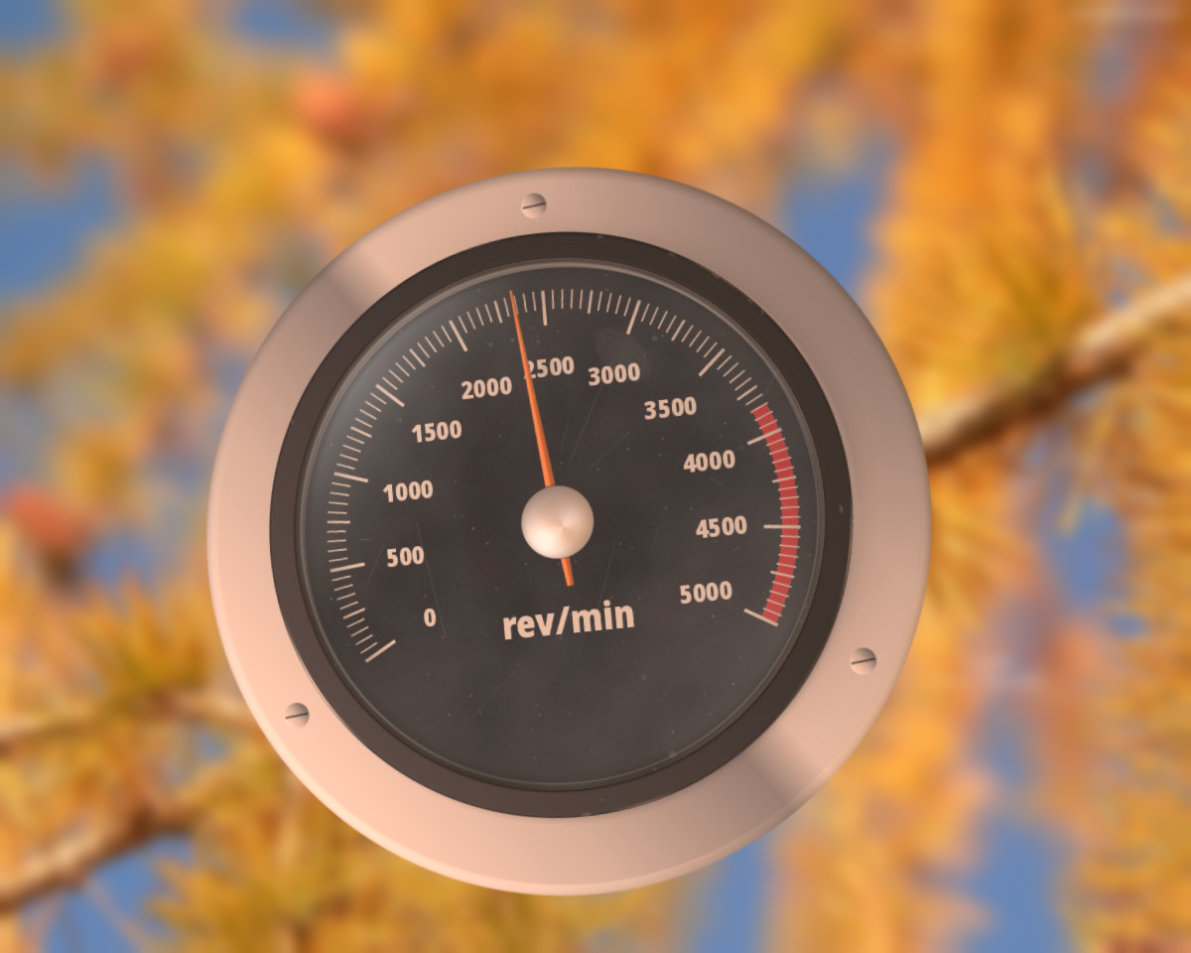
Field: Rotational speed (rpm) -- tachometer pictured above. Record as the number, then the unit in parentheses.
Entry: 2350 (rpm)
